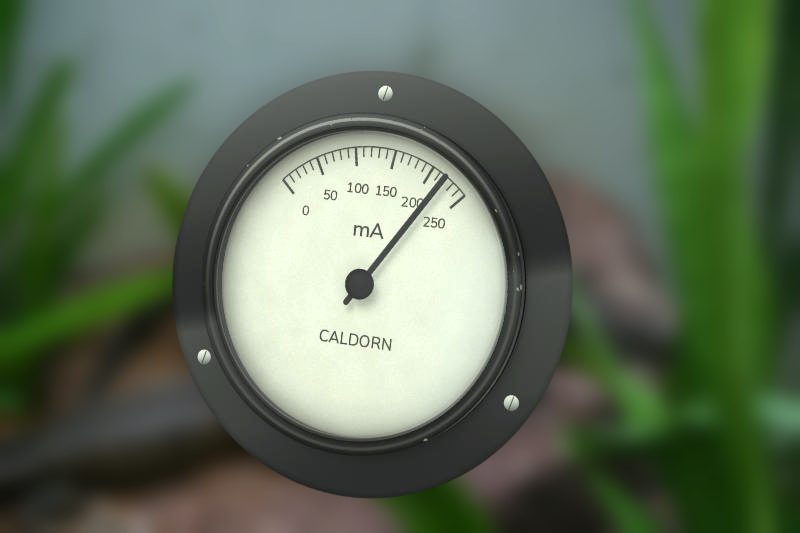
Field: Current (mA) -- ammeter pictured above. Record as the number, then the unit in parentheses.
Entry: 220 (mA)
